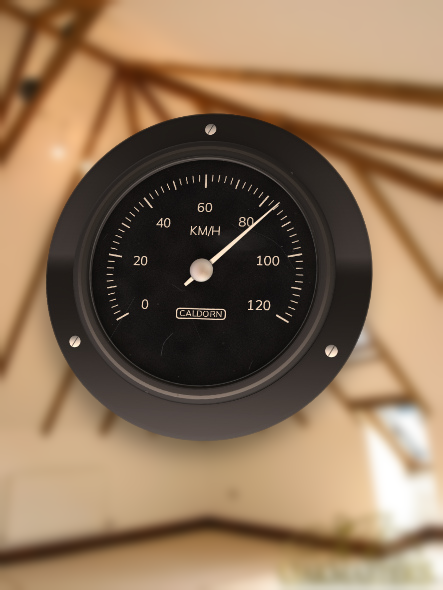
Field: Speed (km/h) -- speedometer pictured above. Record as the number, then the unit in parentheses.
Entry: 84 (km/h)
